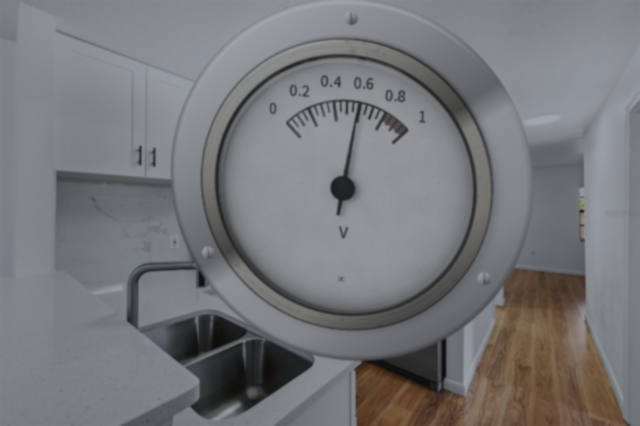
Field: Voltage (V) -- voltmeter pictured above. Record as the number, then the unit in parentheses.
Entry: 0.6 (V)
